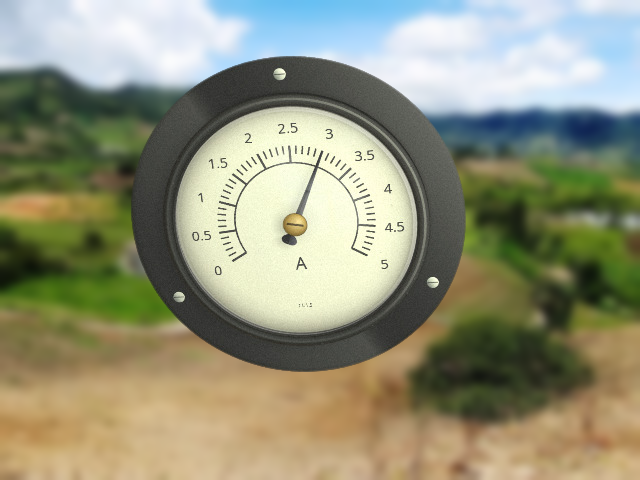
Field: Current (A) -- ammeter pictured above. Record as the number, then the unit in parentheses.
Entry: 3 (A)
